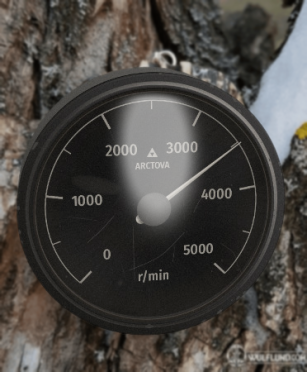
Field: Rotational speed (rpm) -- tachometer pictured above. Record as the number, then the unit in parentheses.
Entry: 3500 (rpm)
